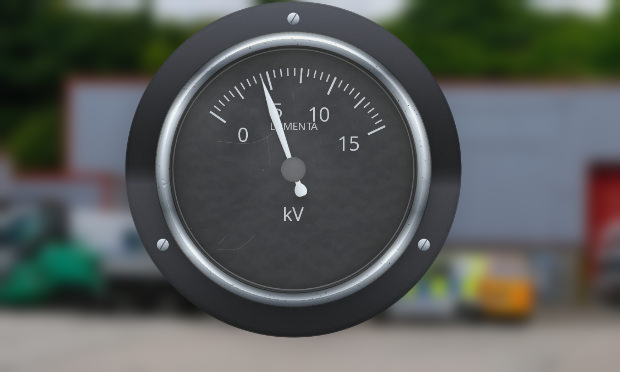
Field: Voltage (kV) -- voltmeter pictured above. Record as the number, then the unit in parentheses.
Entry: 4.5 (kV)
